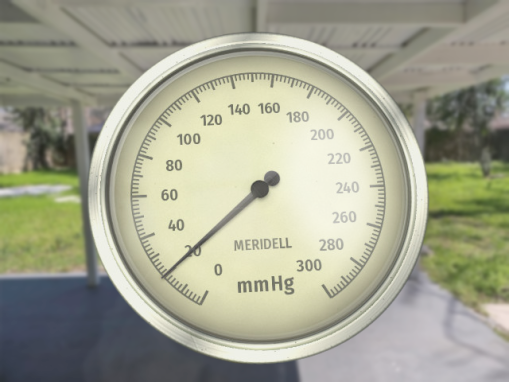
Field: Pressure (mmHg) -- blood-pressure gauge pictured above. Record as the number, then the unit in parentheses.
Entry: 20 (mmHg)
